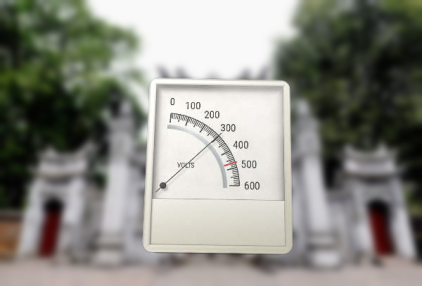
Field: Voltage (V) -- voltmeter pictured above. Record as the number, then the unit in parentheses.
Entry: 300 (V)
